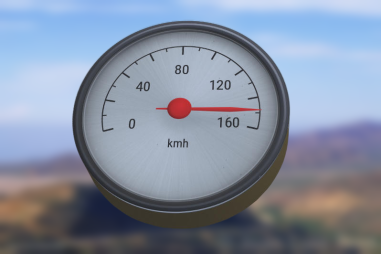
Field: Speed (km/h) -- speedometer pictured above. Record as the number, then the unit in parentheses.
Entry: 150 (km/h)
